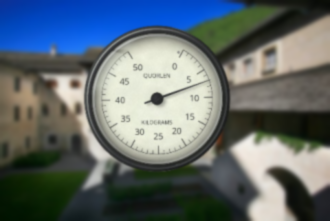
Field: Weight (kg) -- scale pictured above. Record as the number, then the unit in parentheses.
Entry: 7 (kg)
